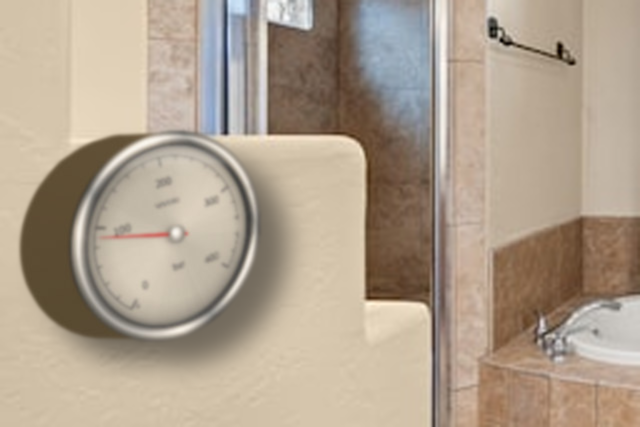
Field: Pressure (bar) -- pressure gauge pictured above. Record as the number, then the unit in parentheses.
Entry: 90 (bar)
